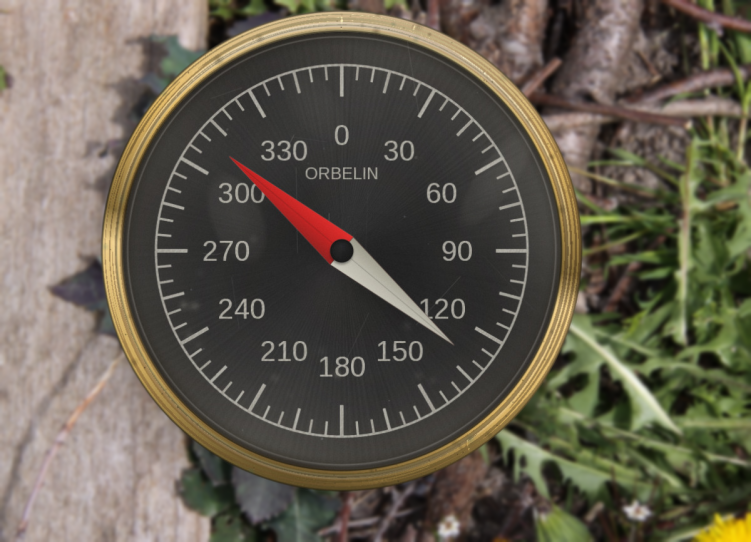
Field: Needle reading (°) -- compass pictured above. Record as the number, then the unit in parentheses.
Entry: 310 (°)
